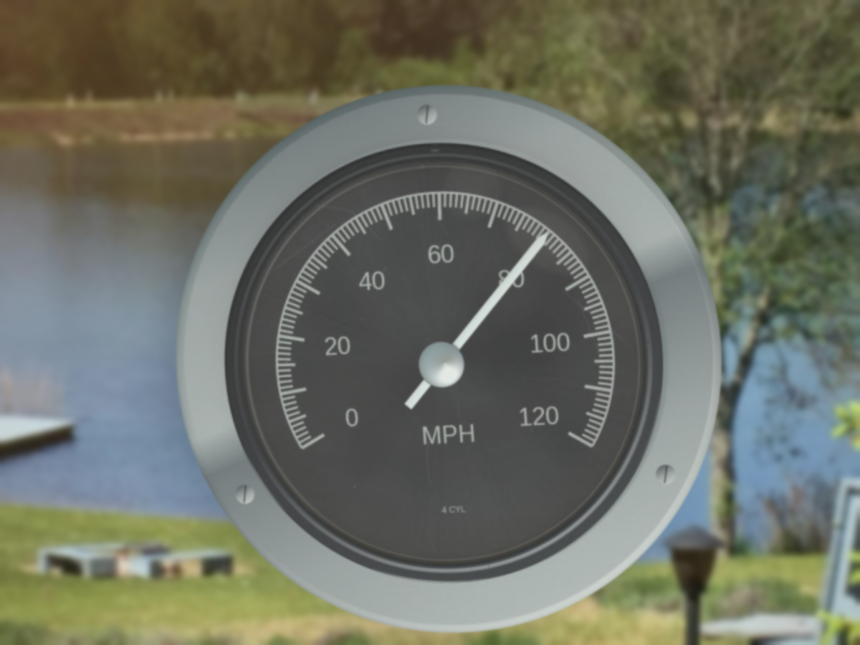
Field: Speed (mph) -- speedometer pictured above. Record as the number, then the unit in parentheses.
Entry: 80 (mph)
